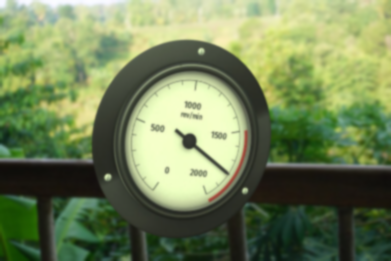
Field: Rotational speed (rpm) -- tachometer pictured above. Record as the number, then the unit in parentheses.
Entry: 1800 (rpm)
